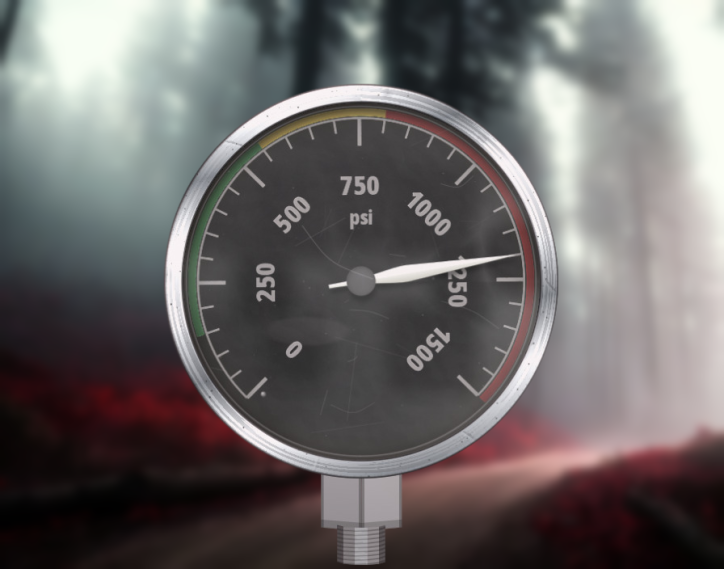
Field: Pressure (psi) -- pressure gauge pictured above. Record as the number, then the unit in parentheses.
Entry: 1200 (psi)
